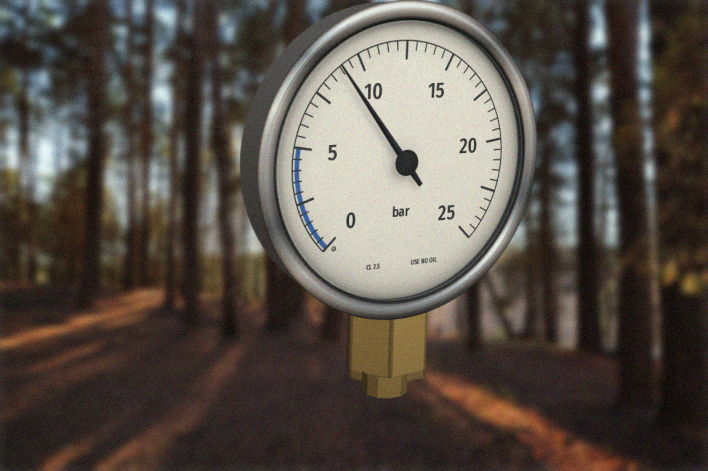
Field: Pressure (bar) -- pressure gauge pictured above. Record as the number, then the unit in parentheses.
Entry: 9 (bar)
